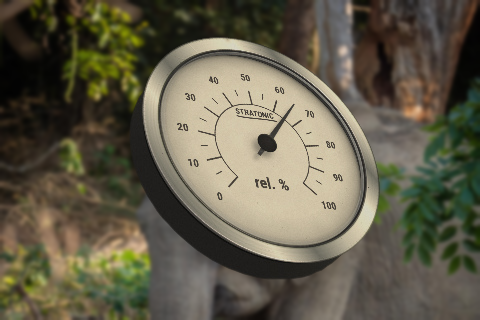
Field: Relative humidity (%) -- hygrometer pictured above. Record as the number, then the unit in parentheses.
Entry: 65 (%)
